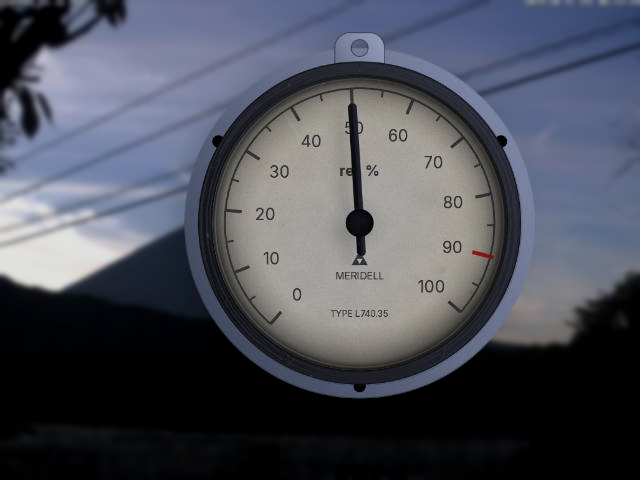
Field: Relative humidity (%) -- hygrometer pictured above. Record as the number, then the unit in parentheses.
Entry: 50 (%)
